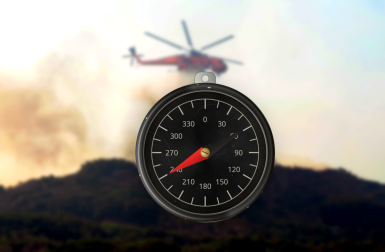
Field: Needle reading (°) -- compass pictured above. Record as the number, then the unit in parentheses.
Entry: 240 (°)
